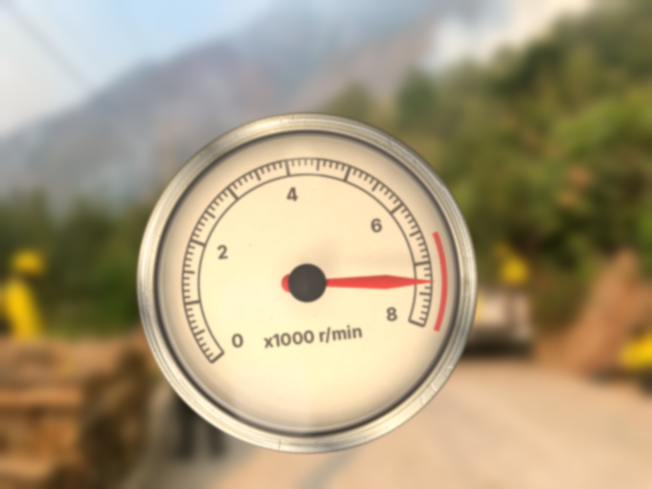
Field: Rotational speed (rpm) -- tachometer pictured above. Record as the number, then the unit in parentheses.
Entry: 7300 (rpm)
